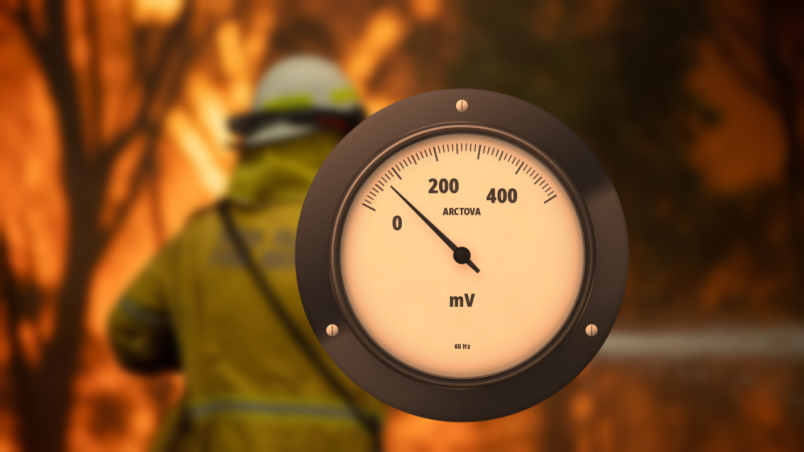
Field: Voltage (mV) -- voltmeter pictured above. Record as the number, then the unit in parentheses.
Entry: 70 (mV)
